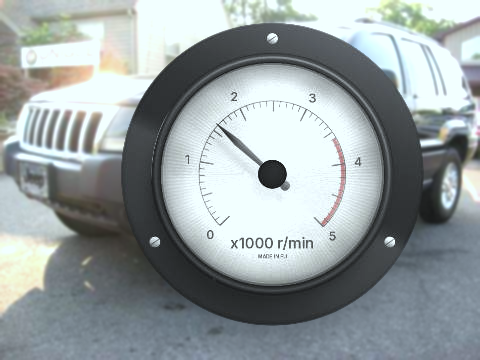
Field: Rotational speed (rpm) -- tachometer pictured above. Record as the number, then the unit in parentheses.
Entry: 1600 (rpm)
